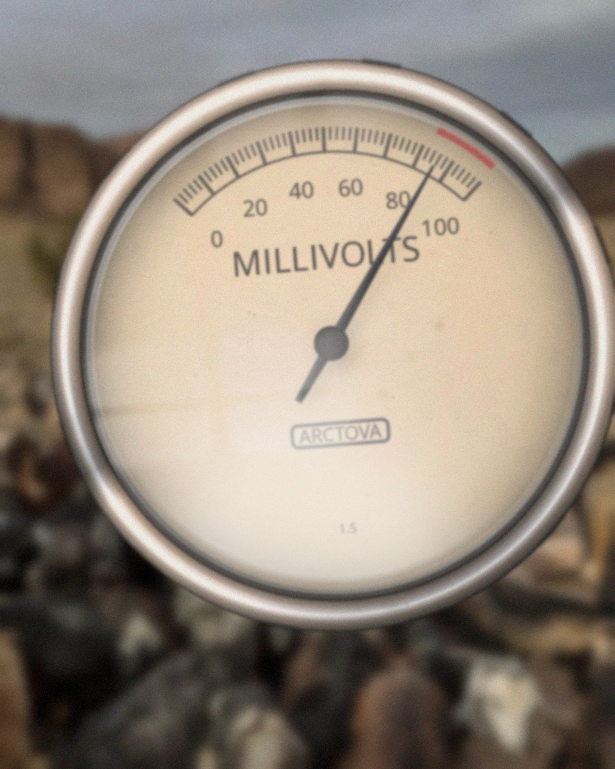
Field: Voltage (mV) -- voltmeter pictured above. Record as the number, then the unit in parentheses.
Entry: 86 (mV)
